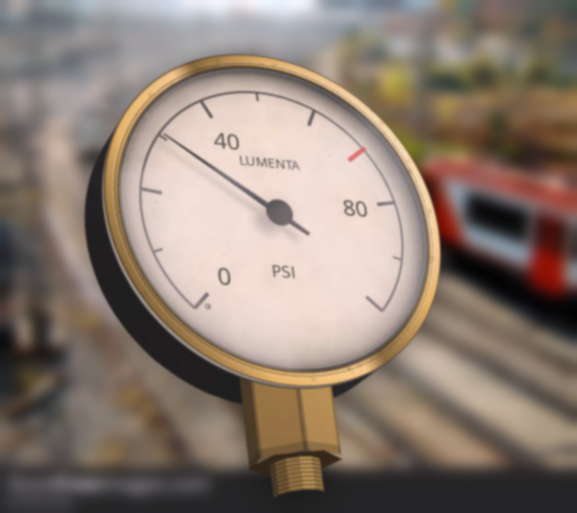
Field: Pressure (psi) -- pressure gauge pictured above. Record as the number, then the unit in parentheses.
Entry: 30 (psi)
